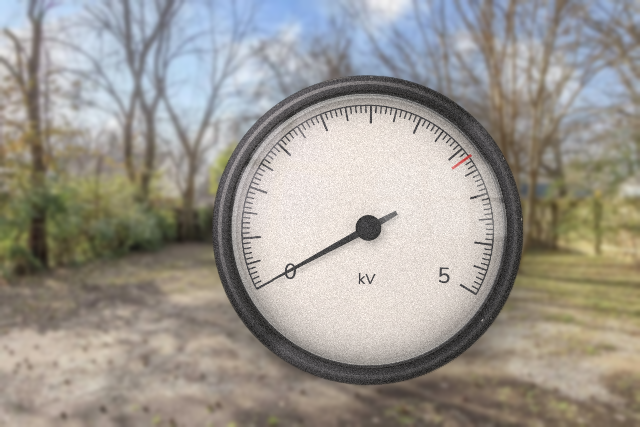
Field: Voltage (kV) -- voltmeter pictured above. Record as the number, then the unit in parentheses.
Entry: 0 (kV)
